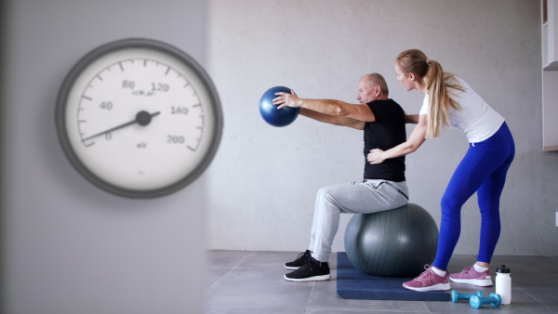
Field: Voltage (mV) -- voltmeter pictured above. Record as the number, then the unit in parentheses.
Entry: 5 (mV)
